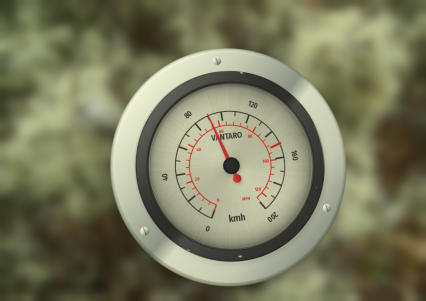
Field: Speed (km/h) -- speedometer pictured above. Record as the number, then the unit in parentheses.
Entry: 90 (km/h)
